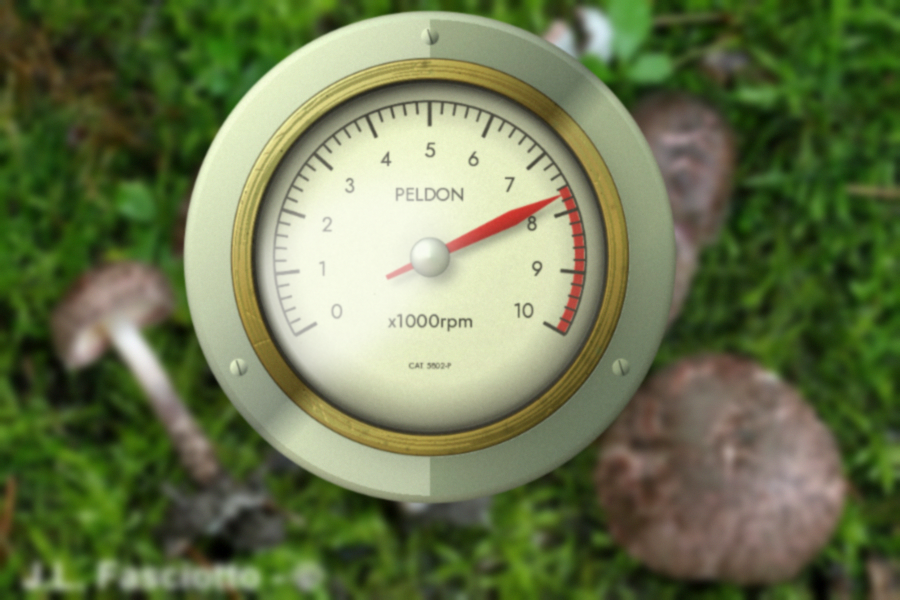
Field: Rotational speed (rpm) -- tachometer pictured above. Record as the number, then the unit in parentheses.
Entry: 7700 (rpm)
